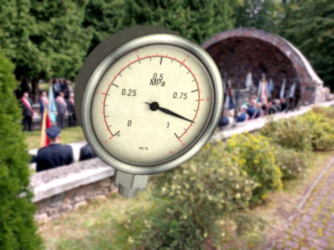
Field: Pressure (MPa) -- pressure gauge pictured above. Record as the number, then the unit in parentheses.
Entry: 0.9 (MPa)
